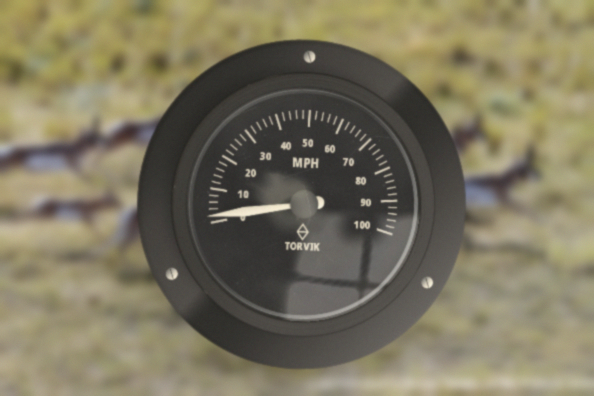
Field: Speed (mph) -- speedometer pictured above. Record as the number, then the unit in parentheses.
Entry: 2 (mph)
